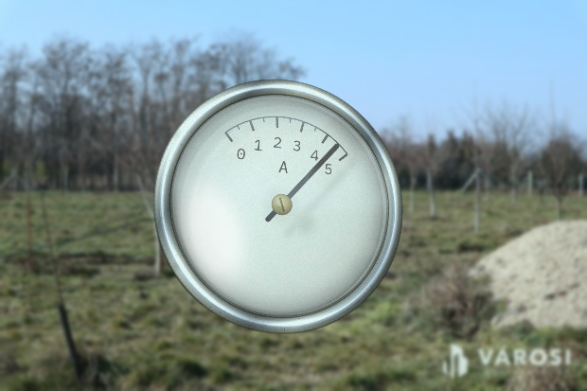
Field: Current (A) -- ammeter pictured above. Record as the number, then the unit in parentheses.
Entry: 4.5 (A)
